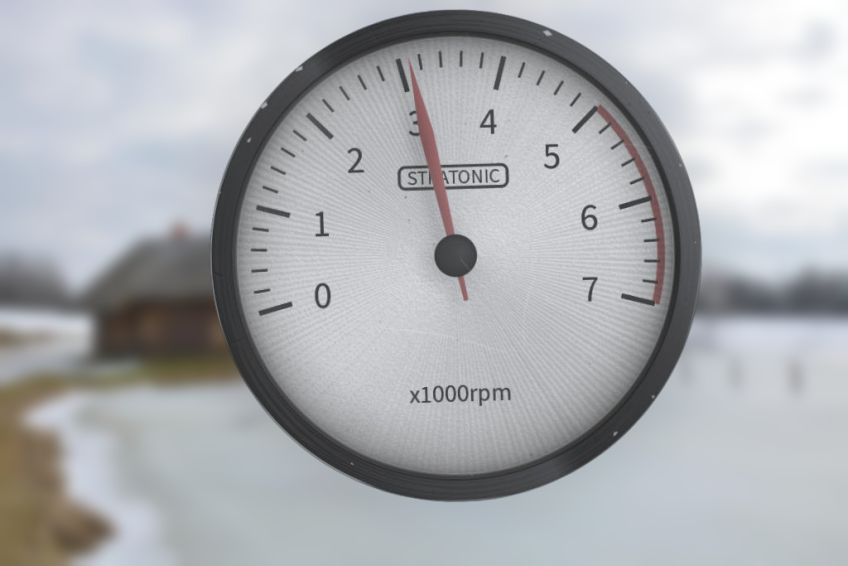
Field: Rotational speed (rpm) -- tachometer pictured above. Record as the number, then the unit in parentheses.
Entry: 3100 (rpm)
